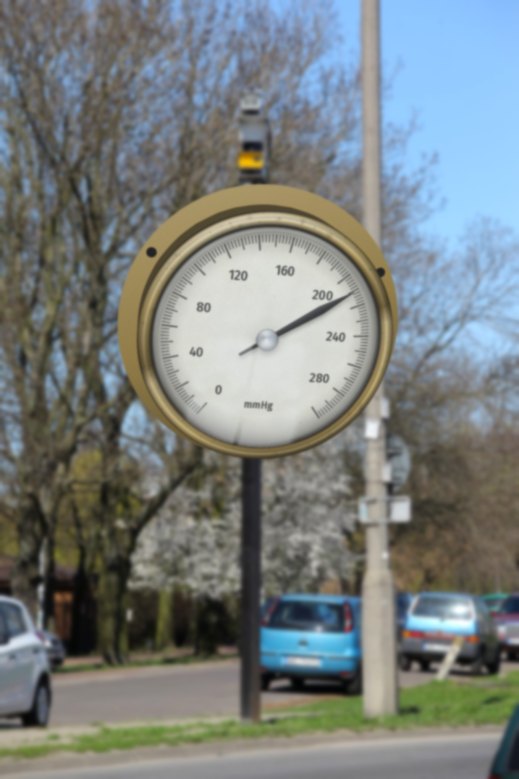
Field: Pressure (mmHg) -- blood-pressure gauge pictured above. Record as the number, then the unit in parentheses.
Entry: 210 (mmHg)
